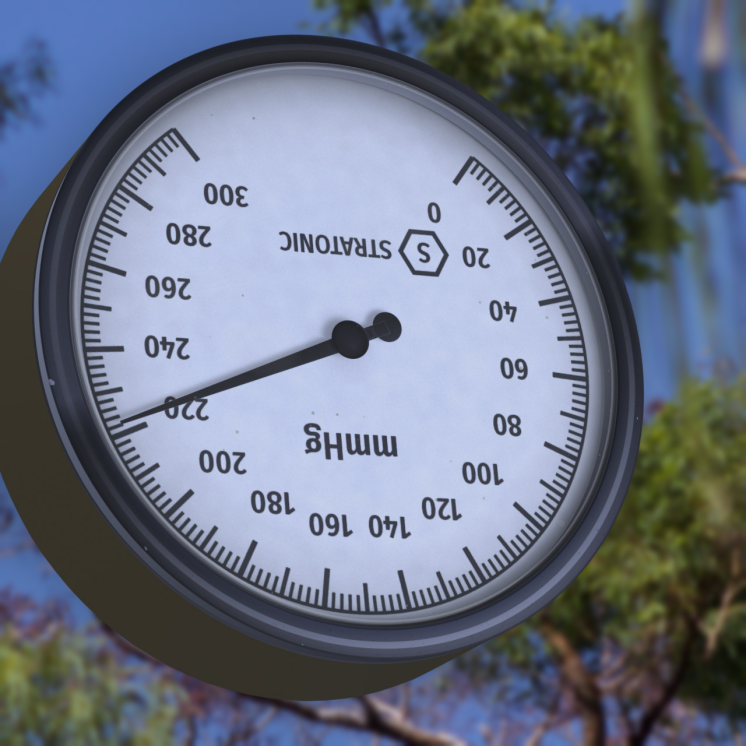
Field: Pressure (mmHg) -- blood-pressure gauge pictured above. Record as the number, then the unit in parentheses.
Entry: 222 (mmHg)
